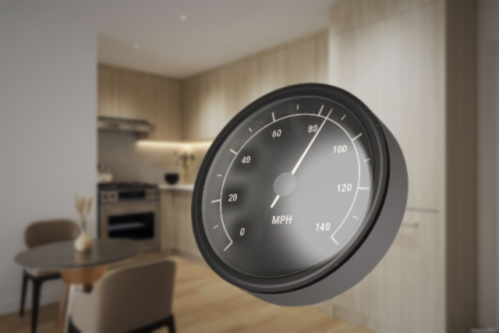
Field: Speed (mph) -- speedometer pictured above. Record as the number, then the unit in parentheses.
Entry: 85 (mph)
